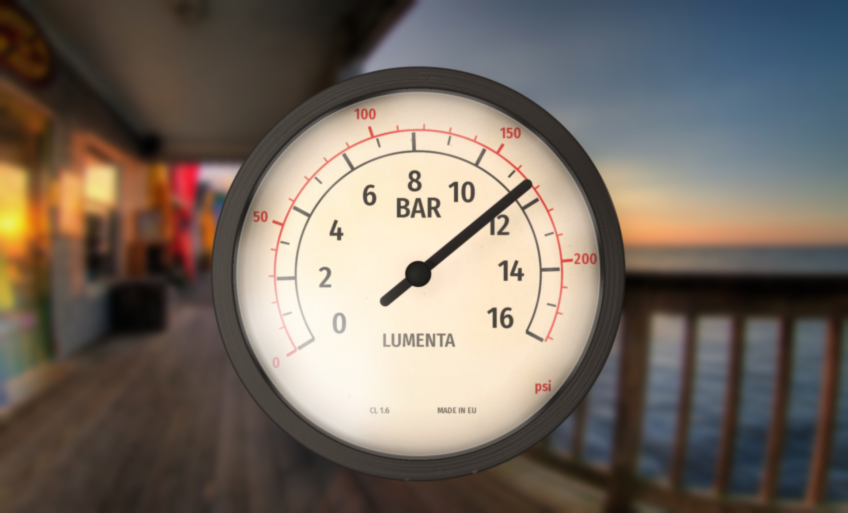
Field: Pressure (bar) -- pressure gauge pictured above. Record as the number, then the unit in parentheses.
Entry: 11.5 (bar)
